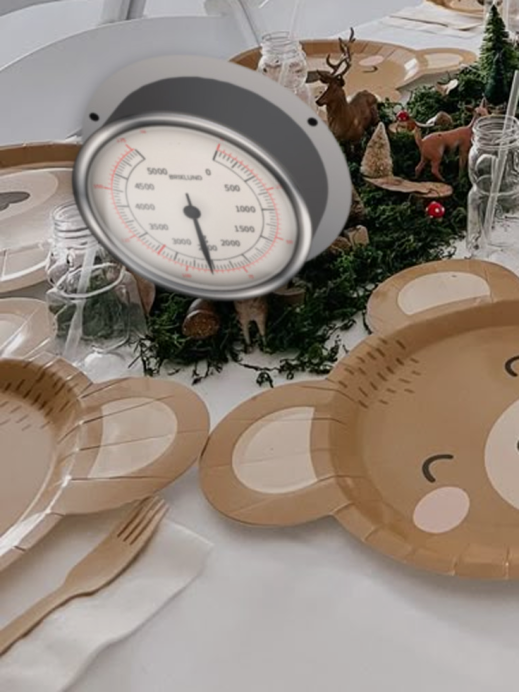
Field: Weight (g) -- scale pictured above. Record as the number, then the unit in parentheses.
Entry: 2500 (g)
